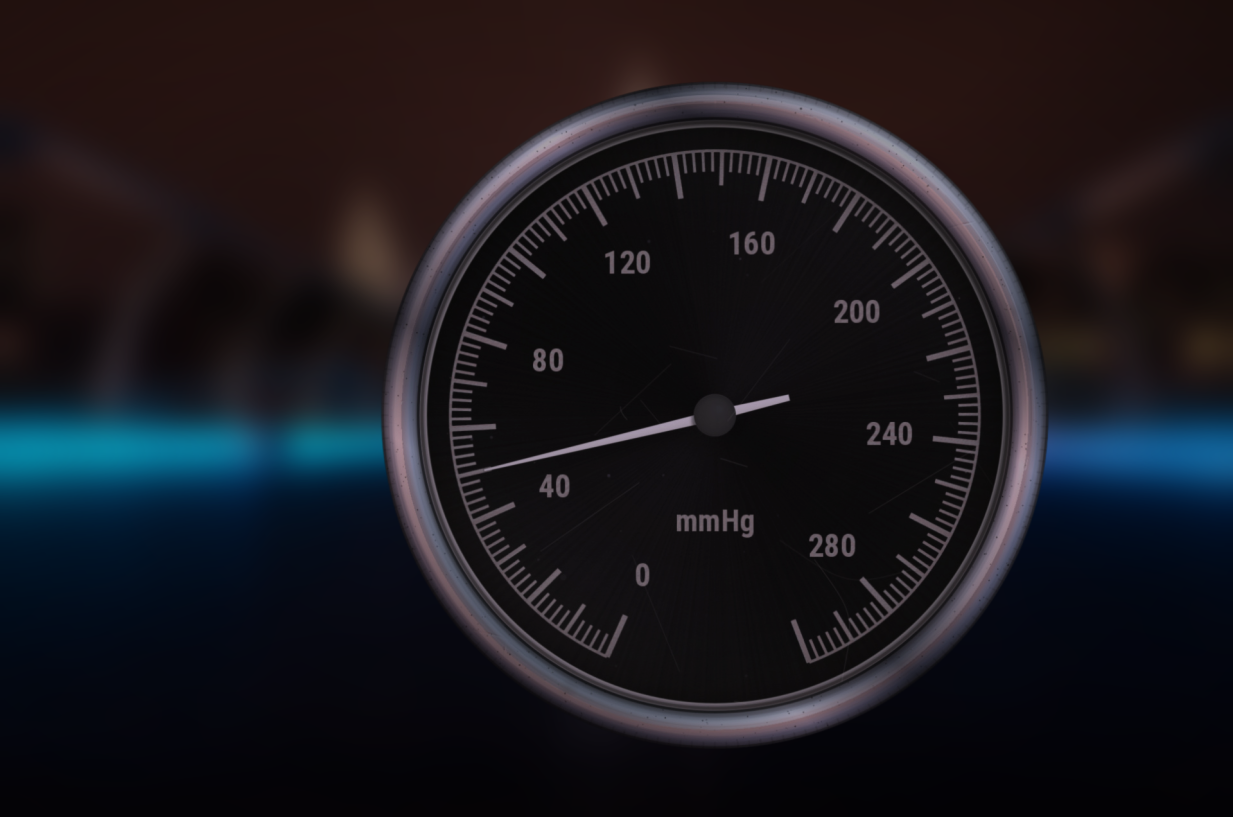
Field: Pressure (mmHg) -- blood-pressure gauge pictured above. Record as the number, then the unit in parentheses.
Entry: 50 (mmHg)
